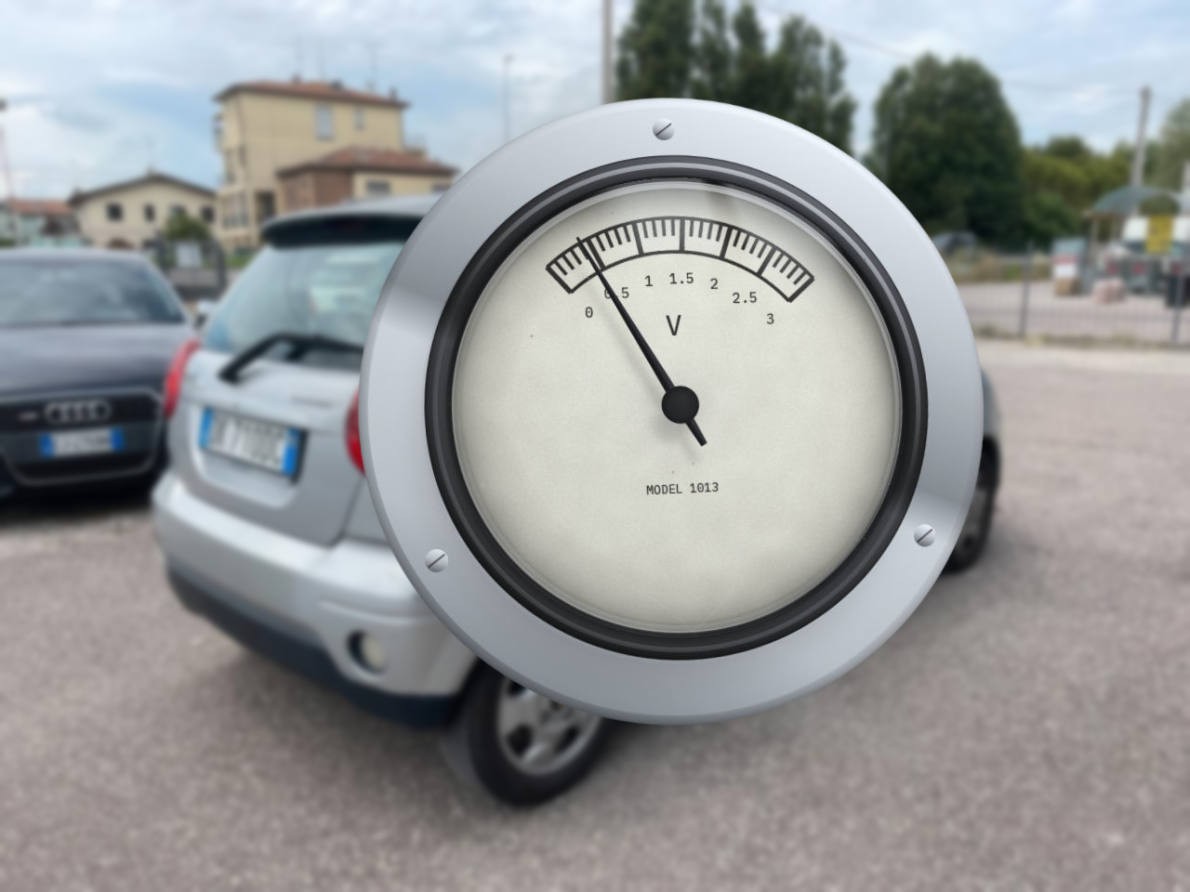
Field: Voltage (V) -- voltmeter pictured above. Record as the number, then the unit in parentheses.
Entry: 0.4 (V)
